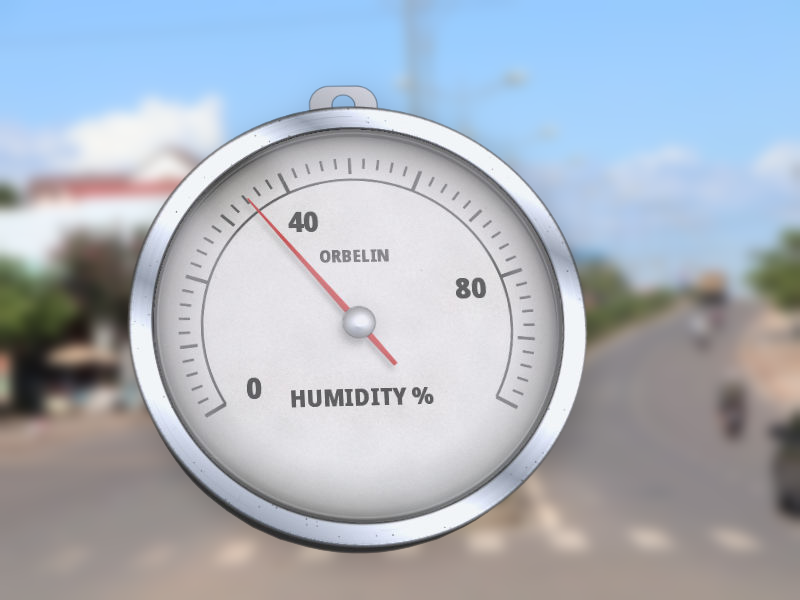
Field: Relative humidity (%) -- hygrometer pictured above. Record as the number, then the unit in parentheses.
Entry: 34 (%)
